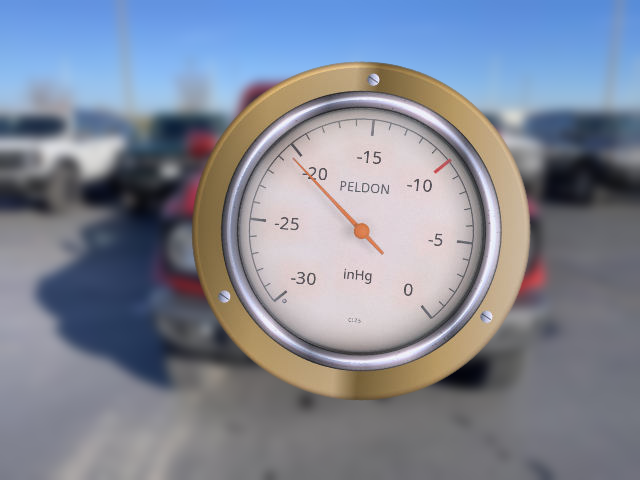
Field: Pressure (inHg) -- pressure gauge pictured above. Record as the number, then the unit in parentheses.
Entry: -20.5 (inHg)
